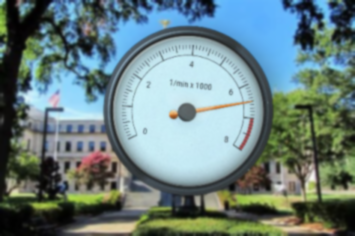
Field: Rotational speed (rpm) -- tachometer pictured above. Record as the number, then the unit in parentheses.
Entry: 6500 (rpm)
